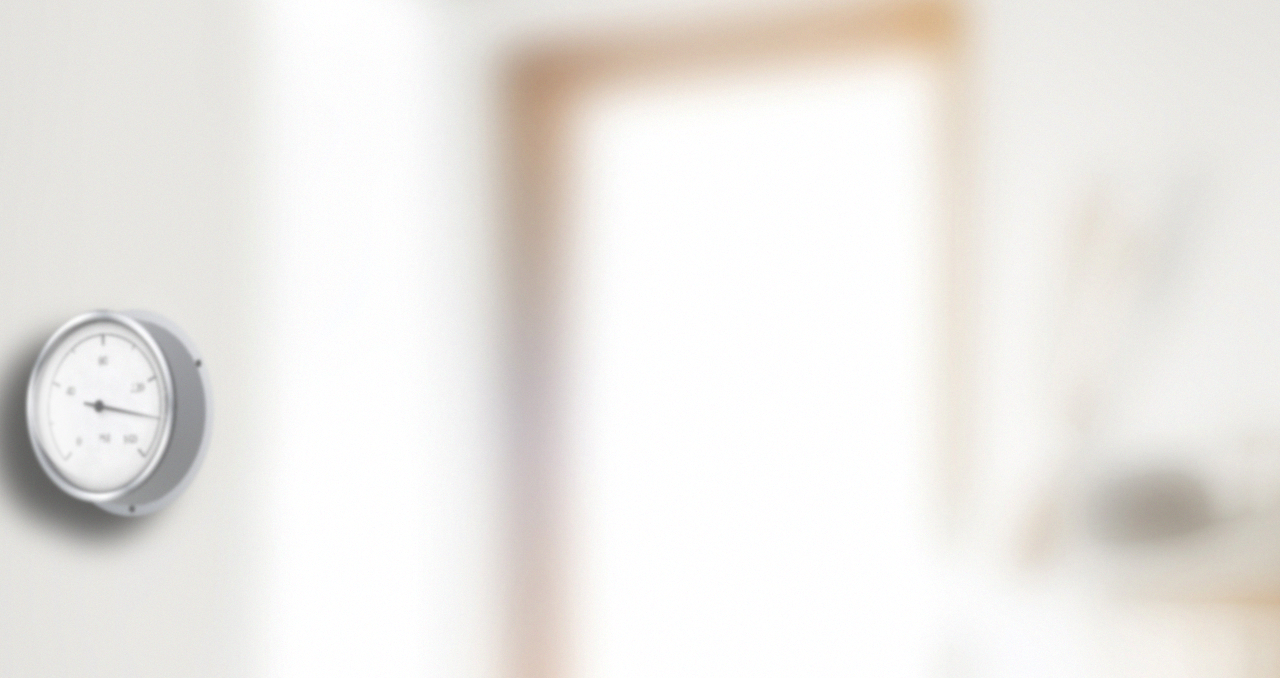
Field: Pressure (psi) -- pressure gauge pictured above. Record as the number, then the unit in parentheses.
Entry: 140 (psi)
